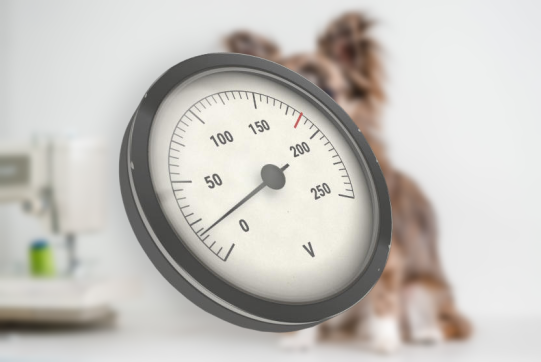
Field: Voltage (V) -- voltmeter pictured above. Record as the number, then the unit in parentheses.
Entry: 17.5 (V)
